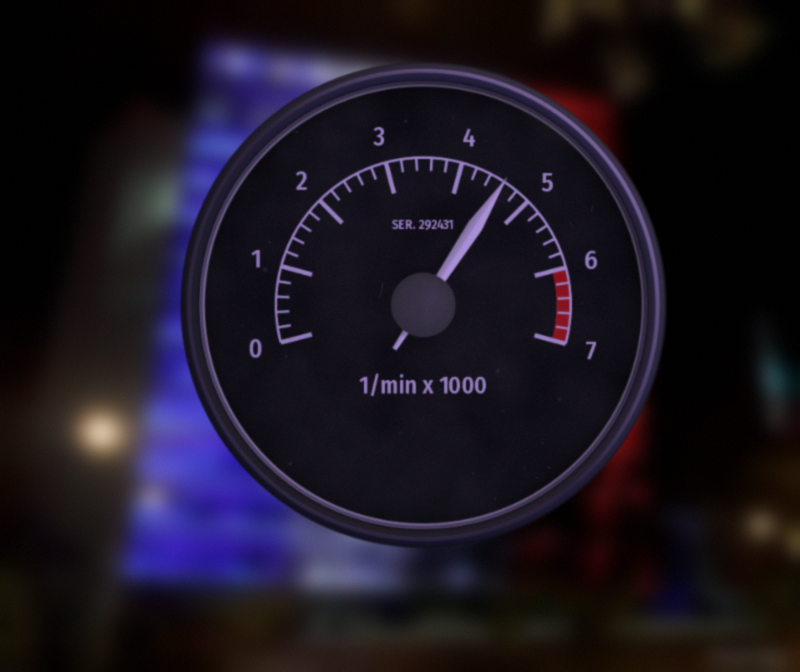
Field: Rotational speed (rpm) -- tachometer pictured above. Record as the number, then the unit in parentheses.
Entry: 4600 (rpm)
